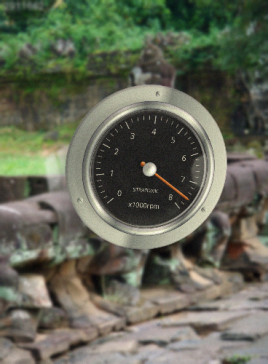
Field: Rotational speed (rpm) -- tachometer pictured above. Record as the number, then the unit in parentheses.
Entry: 7600 (rpm)
